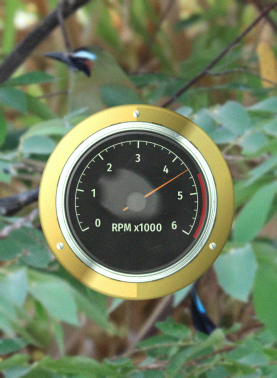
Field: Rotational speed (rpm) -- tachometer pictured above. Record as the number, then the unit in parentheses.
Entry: 4400 (rpm)
